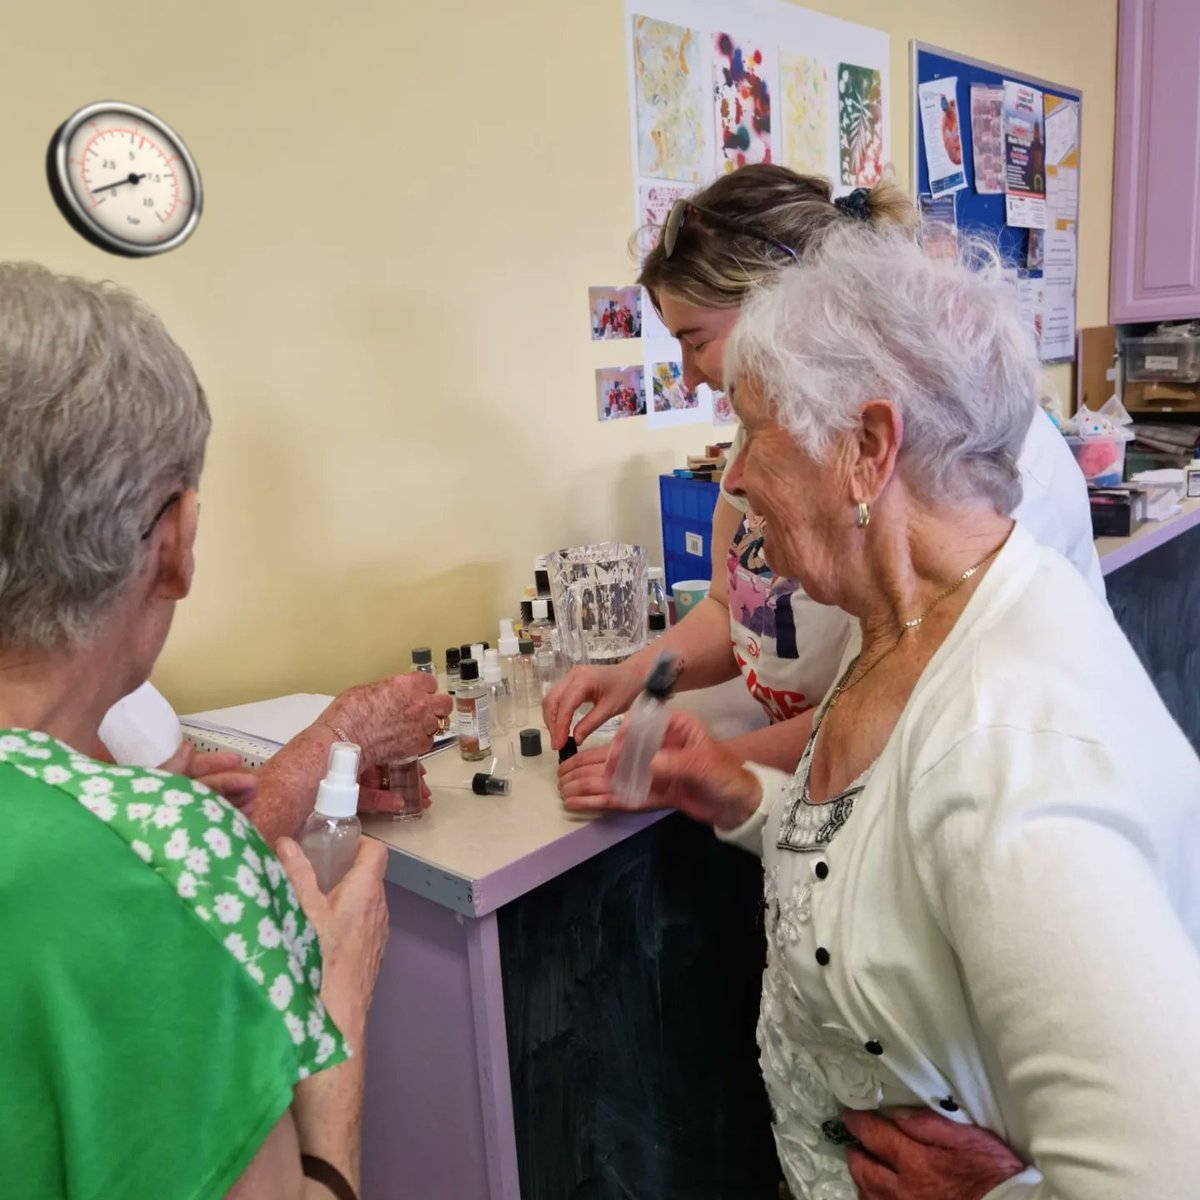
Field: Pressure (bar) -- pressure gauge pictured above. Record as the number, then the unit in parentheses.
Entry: 0.5 (bar)
